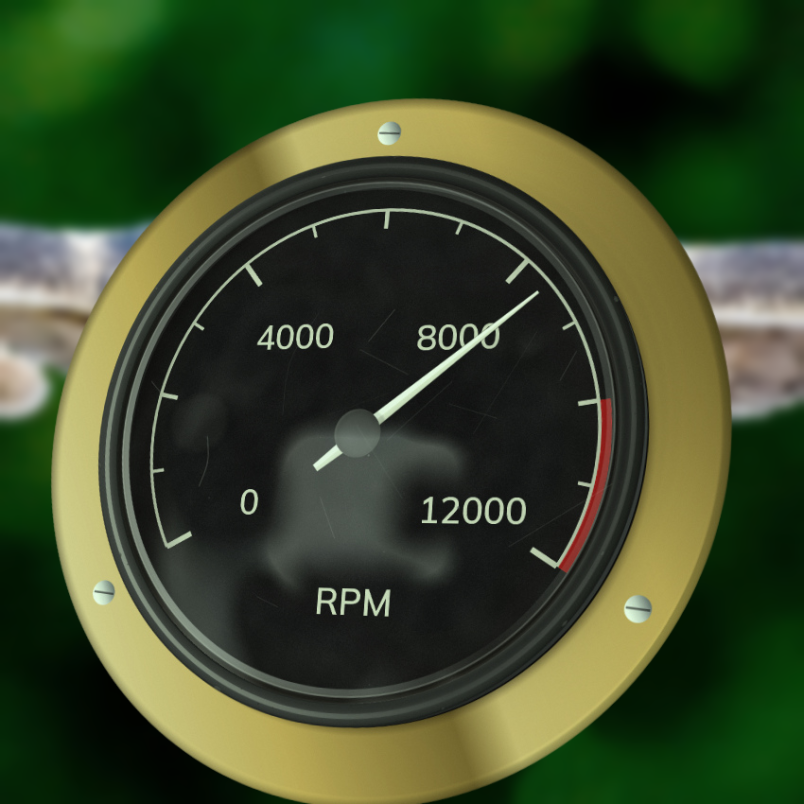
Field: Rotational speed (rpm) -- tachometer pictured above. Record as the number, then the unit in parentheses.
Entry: 8500 (rpm)
